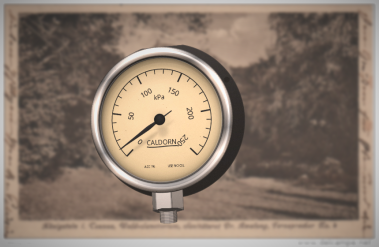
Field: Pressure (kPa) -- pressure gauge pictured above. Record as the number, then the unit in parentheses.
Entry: 10 (kPa)
